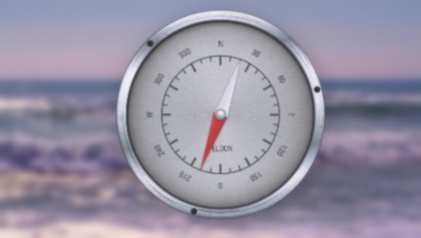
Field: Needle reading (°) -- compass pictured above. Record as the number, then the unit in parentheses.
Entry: 200 (°)
